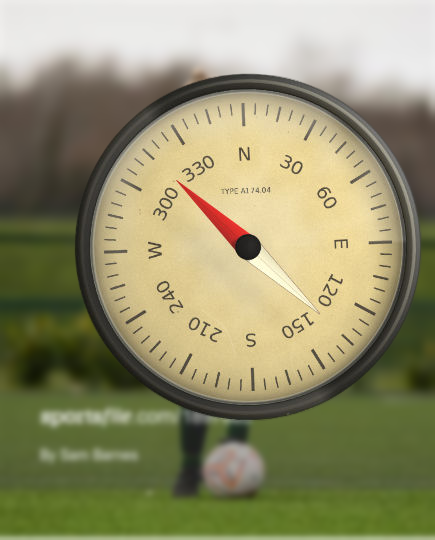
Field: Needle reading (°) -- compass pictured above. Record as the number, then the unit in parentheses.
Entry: 315 (°)
